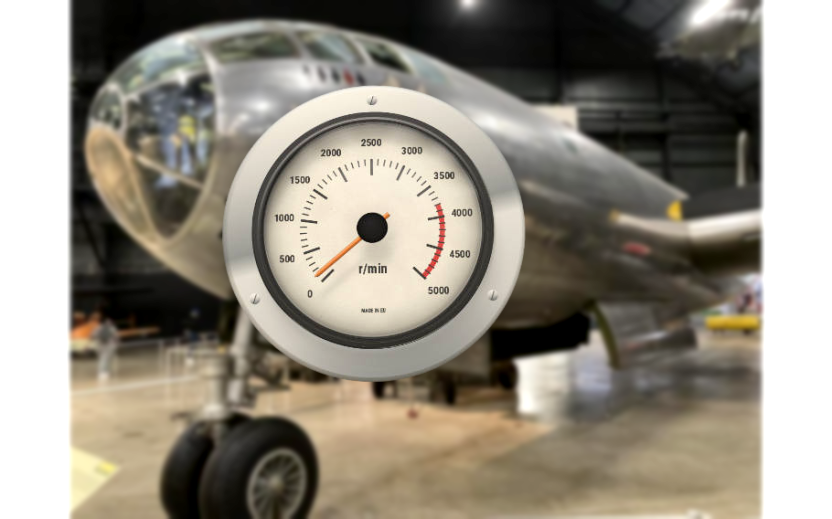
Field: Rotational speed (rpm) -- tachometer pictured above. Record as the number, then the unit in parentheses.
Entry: 100 (rpm)
